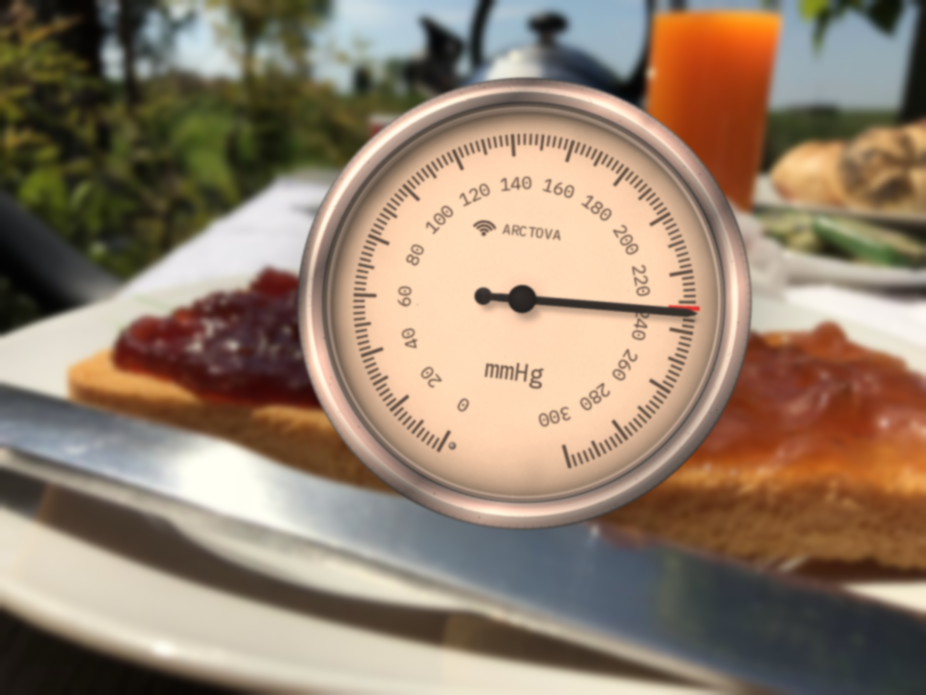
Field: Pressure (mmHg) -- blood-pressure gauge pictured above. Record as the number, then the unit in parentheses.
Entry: 234 (mmHg)
